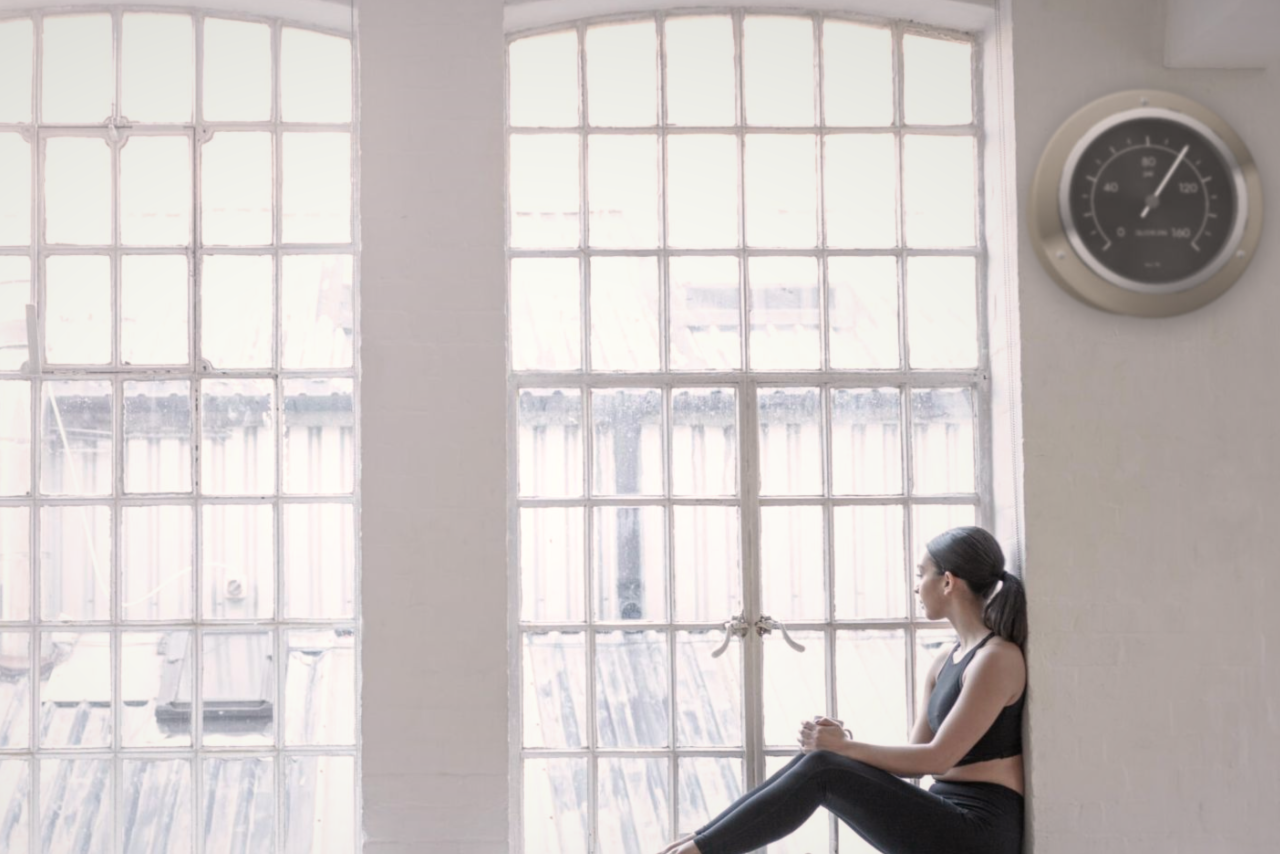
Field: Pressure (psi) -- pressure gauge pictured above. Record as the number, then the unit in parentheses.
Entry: 100 (psi)
